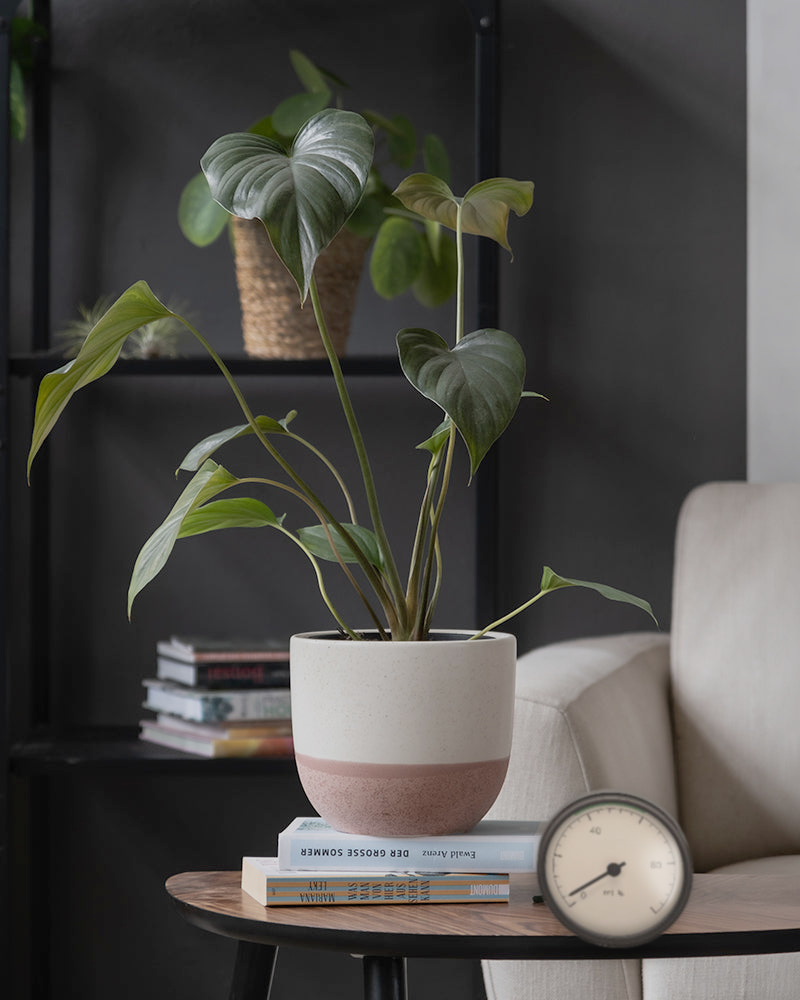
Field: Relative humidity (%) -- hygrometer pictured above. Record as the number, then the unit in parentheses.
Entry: 4 (%)
